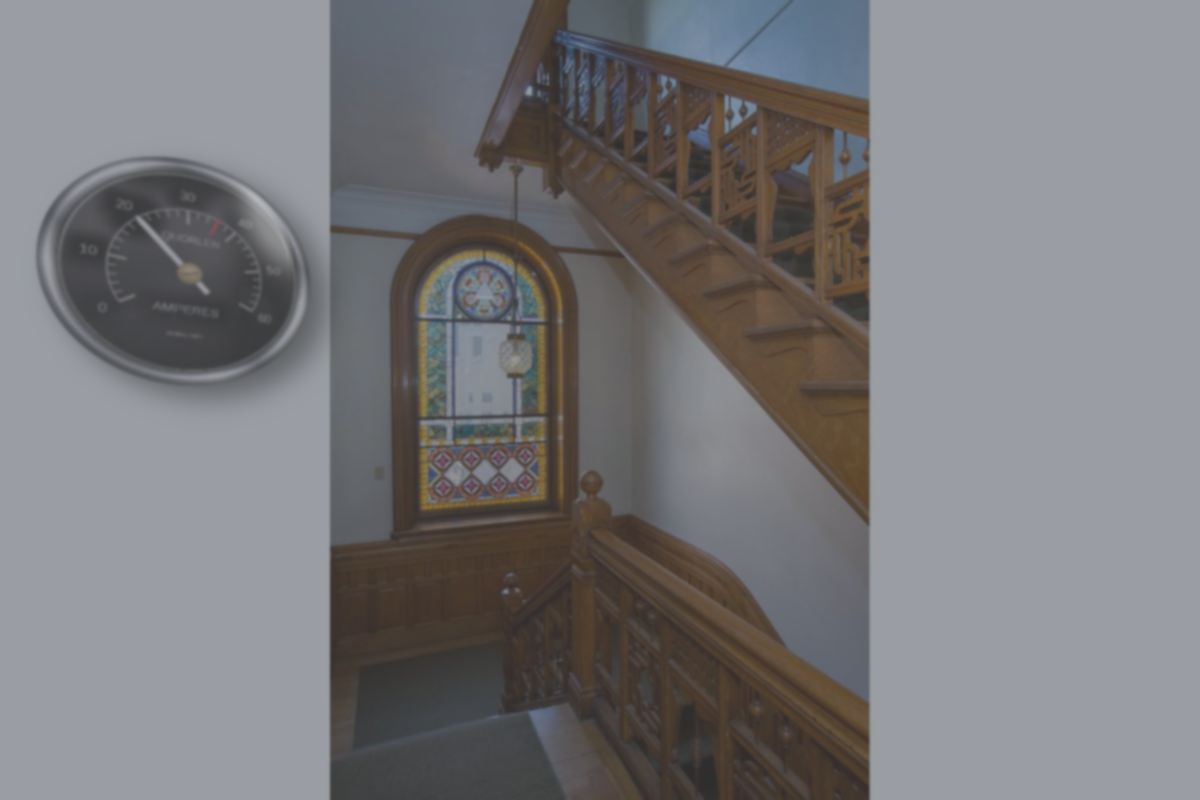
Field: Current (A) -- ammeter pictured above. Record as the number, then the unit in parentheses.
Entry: 20 (A)
